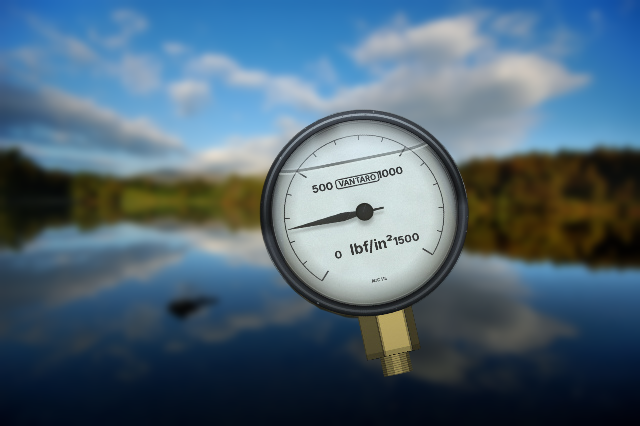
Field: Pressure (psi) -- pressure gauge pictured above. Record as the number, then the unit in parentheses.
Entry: 250 (psi)
